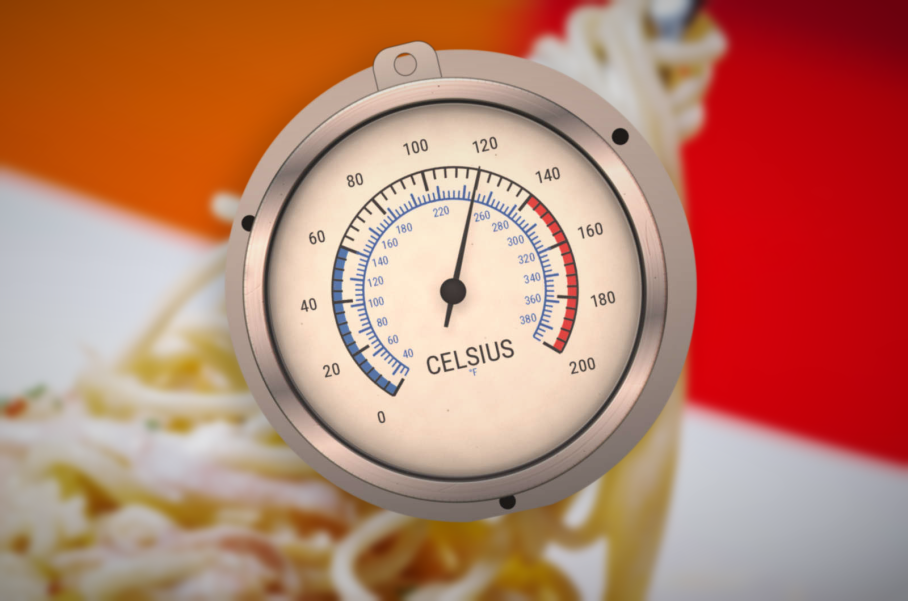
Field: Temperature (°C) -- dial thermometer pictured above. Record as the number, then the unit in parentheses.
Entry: 120 (°C)
